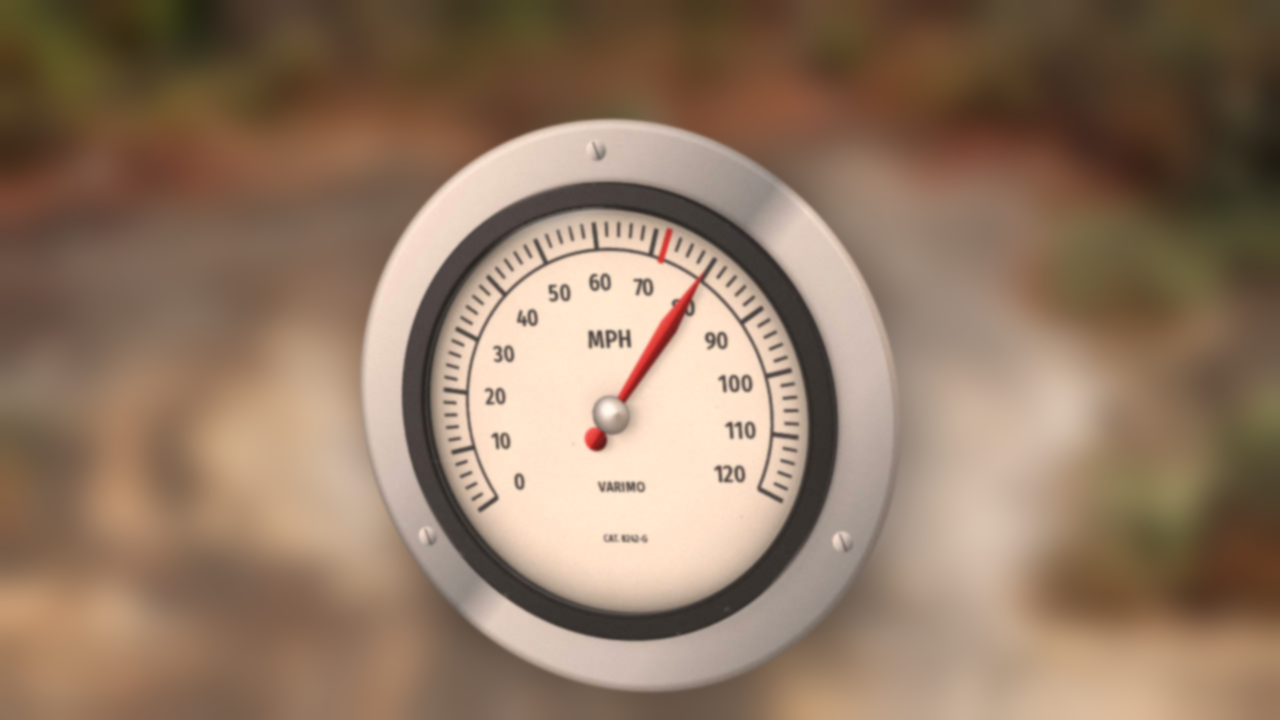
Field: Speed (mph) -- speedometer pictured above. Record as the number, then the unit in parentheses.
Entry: 80 (mph)
